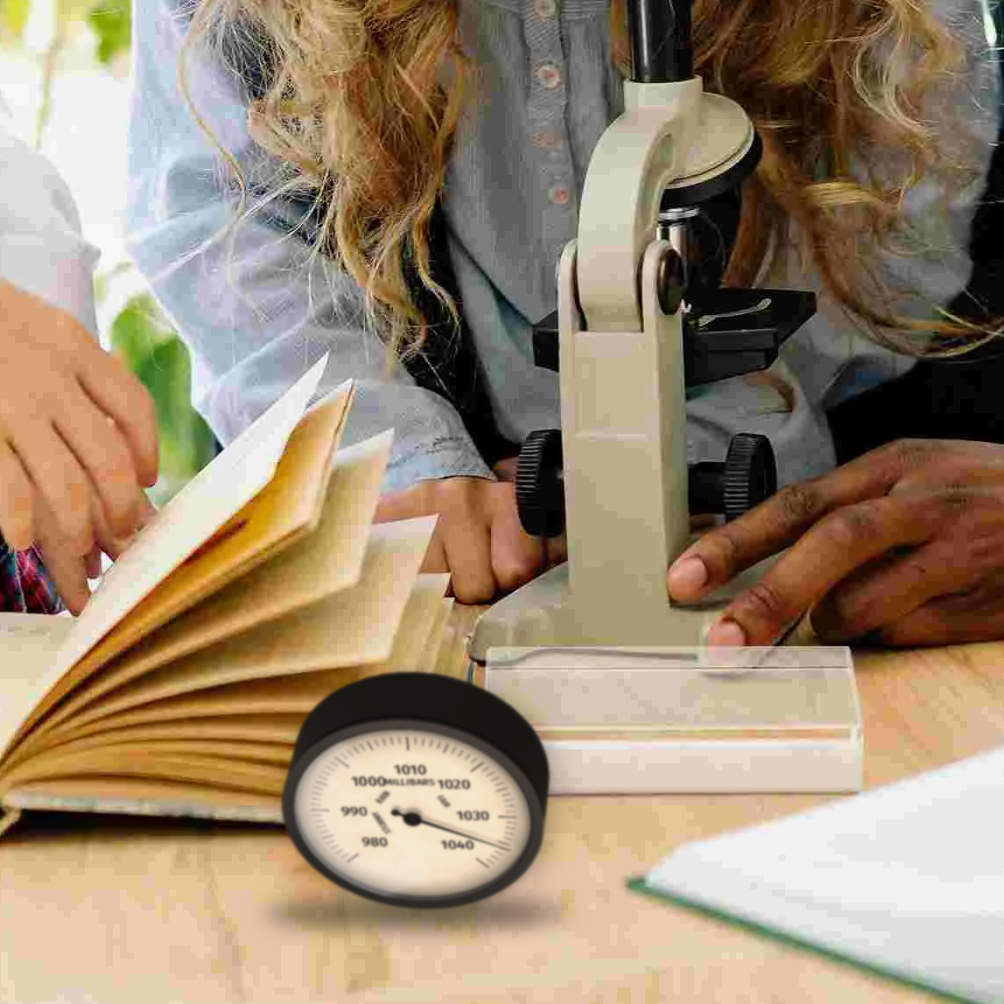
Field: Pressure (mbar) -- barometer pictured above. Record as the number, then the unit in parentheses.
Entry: 1035 (mbar)
